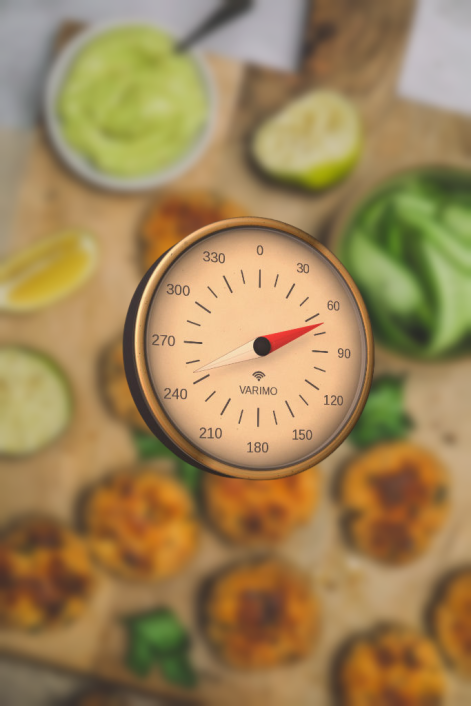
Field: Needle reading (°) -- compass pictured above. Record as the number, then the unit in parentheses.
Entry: 67.5 (°)
